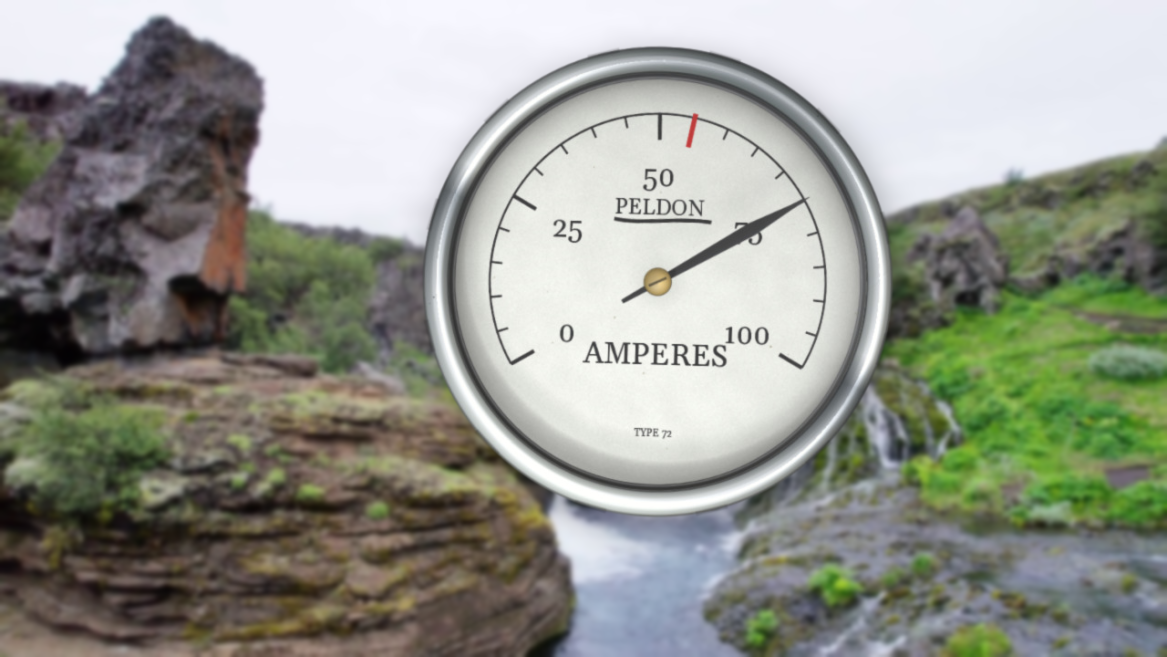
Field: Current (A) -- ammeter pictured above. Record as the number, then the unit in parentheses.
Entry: 75 (A)
